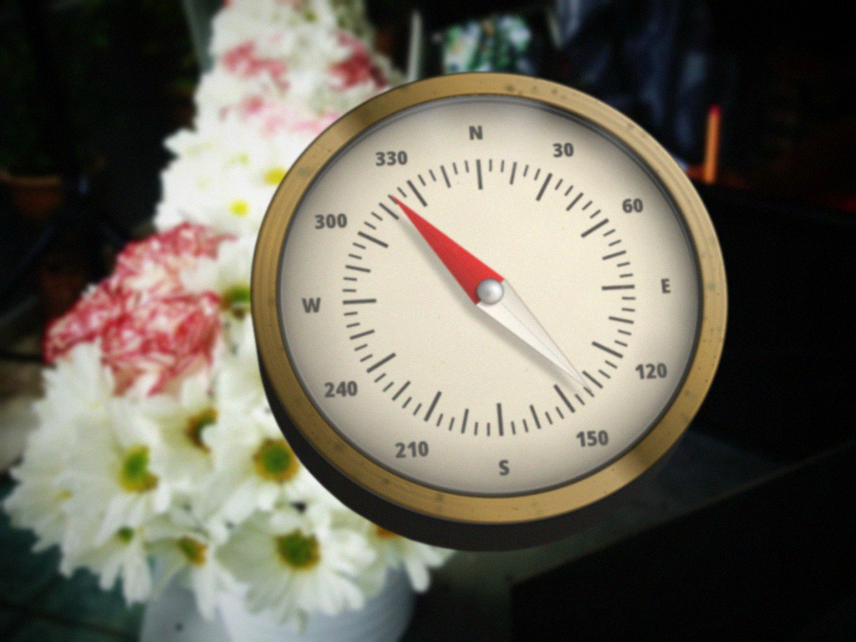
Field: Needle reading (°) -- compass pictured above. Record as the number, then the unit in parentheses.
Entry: 320 (°)
